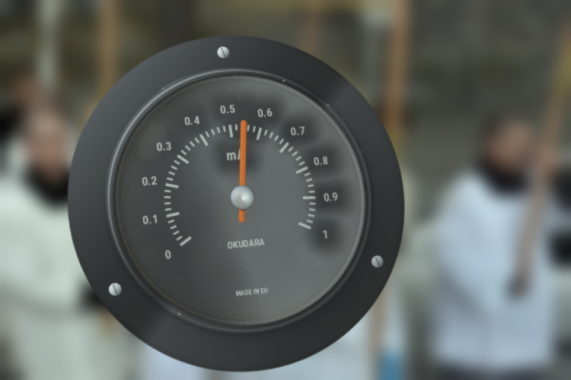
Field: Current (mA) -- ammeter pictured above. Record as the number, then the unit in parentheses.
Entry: 0.54 (mA)
